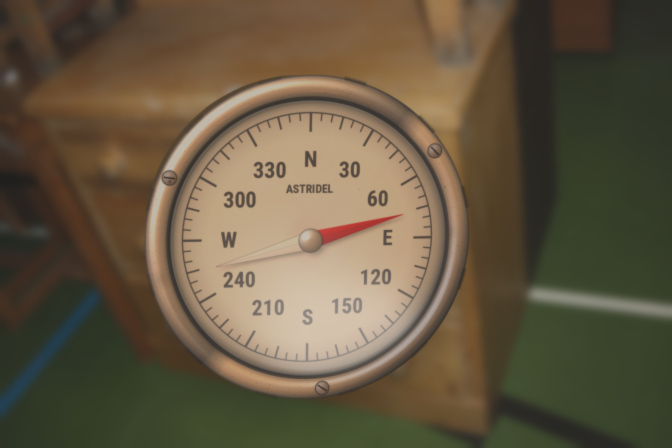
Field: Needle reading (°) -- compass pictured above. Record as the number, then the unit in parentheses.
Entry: 75 (°)
